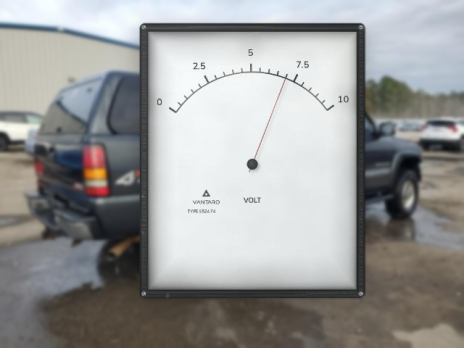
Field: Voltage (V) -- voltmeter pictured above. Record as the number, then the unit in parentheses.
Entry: 7 (V)
